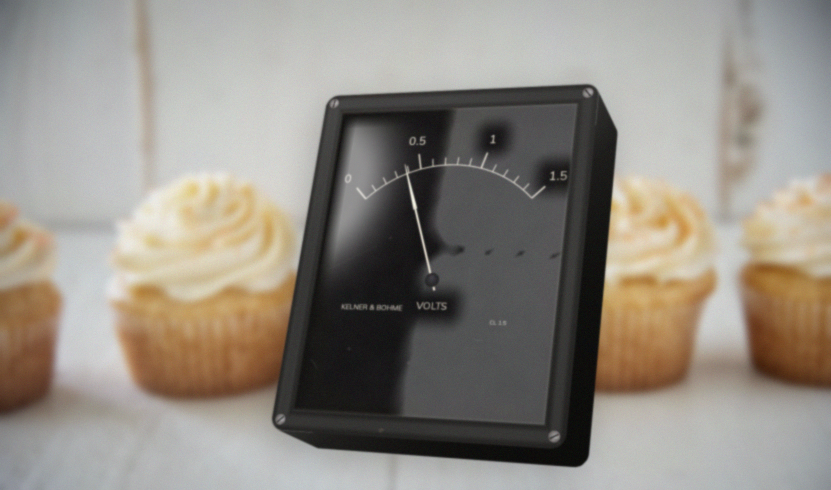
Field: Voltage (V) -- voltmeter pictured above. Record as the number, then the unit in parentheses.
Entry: 0.4 (V)
